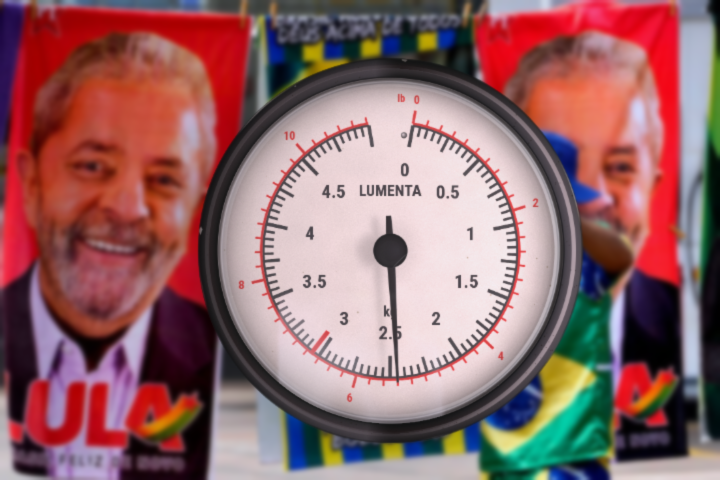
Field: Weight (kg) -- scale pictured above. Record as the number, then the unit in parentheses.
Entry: 2.45 (kg)
